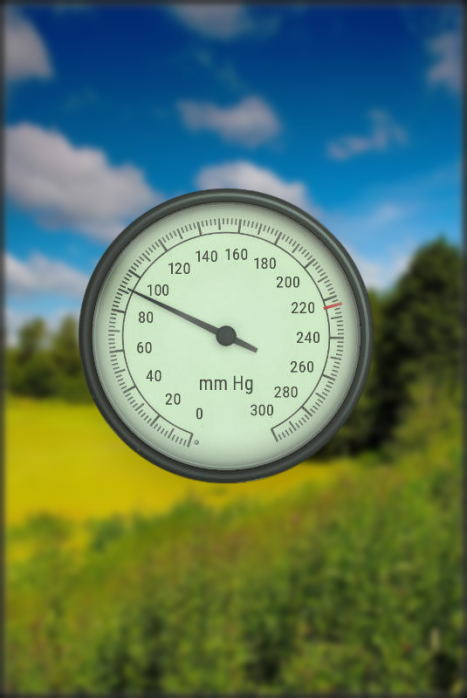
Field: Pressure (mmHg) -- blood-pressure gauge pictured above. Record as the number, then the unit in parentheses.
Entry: 92 (mmHg)
